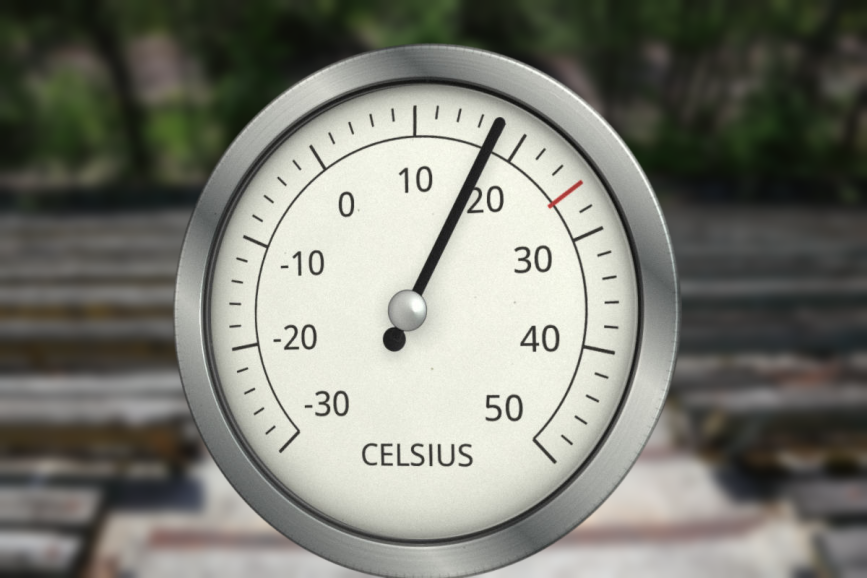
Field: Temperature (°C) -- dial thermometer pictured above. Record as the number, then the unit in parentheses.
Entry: 18 (°C)
